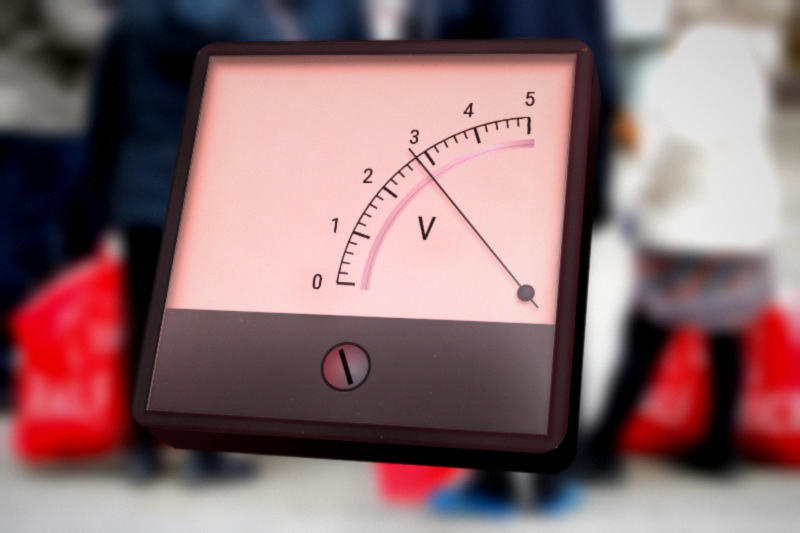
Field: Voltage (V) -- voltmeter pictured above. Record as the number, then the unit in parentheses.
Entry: 2.8 (V)
